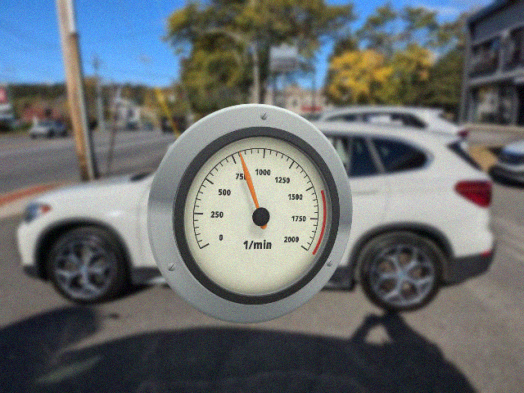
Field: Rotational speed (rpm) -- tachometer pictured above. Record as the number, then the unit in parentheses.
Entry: 800 (rpm)
